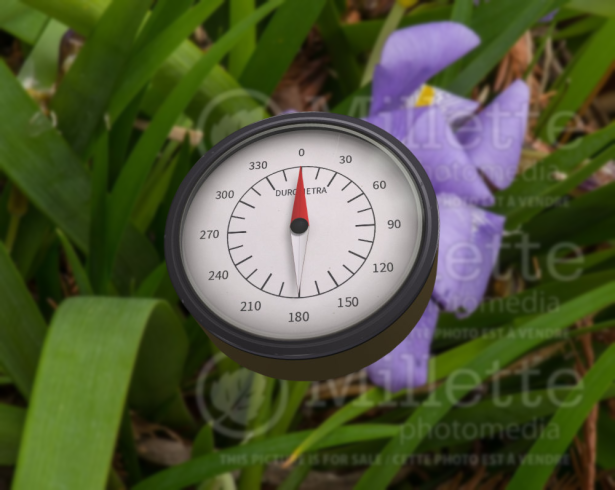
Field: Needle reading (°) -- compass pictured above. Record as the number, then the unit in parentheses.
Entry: 0 (°)
